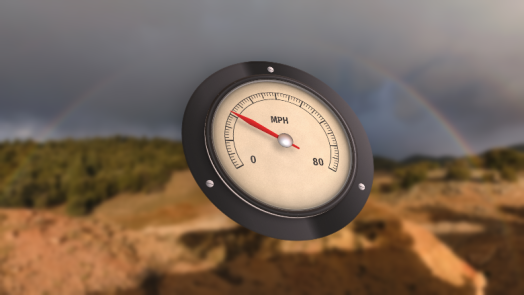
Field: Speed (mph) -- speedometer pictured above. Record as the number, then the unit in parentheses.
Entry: 20 (mph)
